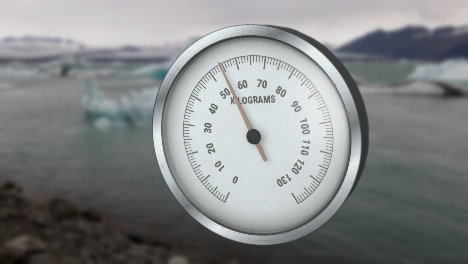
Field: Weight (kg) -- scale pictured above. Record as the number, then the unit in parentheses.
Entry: 55 (kg)
